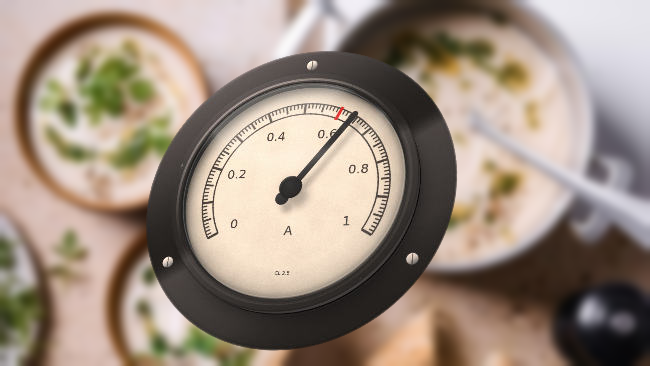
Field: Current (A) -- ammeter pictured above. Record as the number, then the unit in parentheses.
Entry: 0.65 (A)
